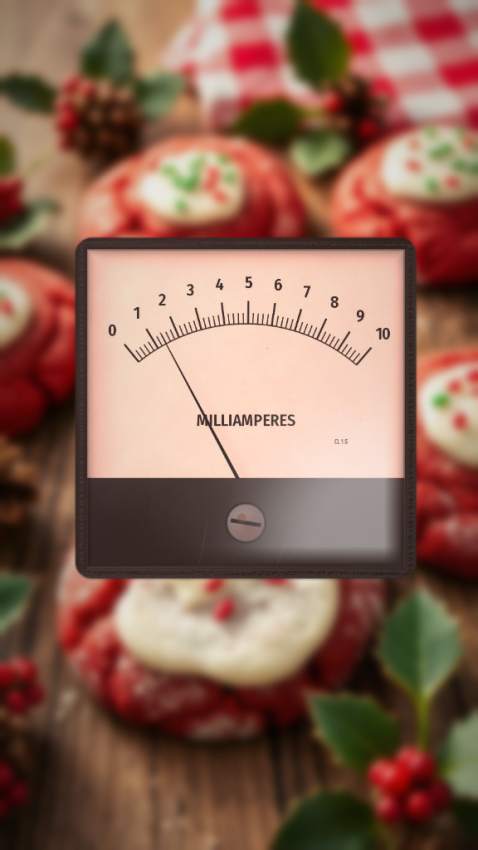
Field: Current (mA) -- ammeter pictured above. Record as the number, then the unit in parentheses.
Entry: 1.4 (mA)
